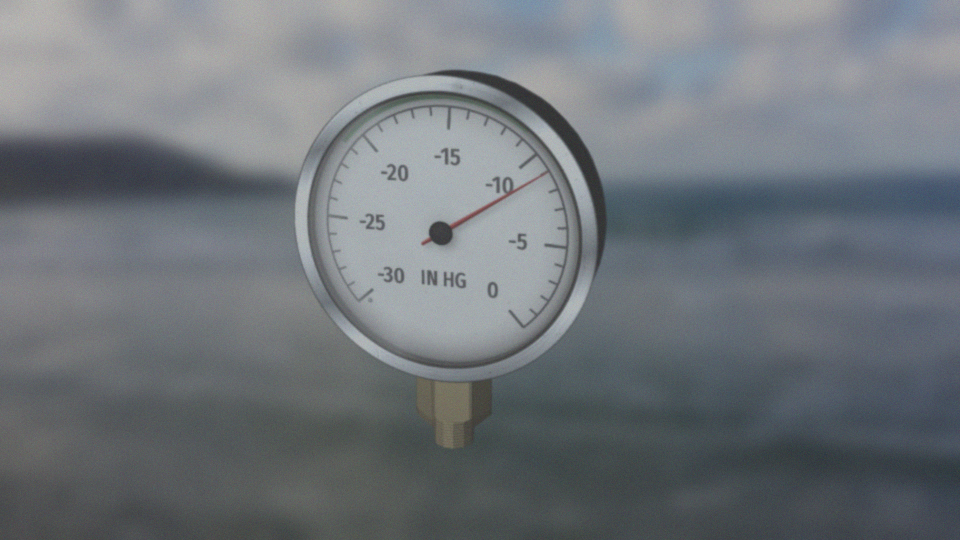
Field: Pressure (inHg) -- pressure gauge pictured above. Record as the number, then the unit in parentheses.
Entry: -9 (inHg)
